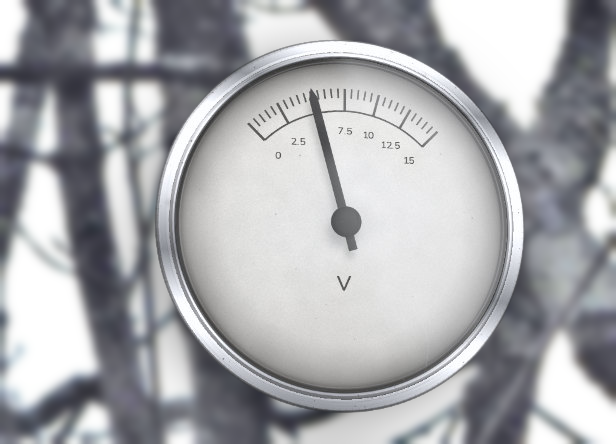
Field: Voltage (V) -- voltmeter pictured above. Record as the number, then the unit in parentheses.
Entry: 5 (V)
